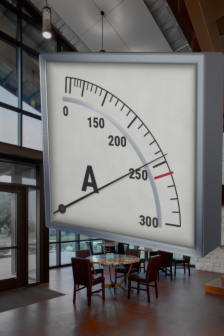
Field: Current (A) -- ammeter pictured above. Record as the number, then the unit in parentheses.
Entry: 245 (A)
